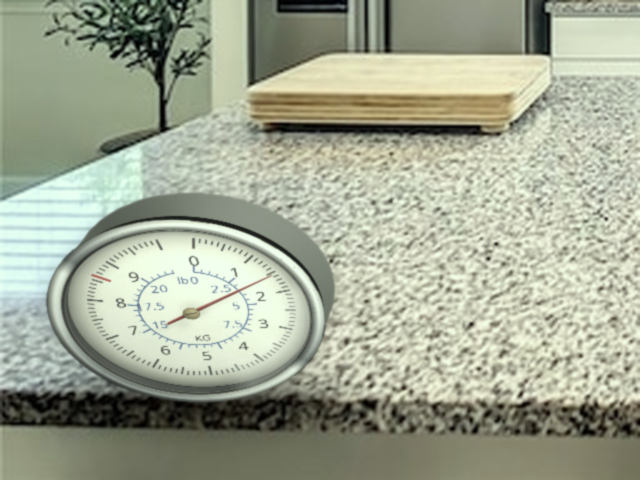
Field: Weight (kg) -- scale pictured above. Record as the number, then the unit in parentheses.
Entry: 1.5 (kg)
